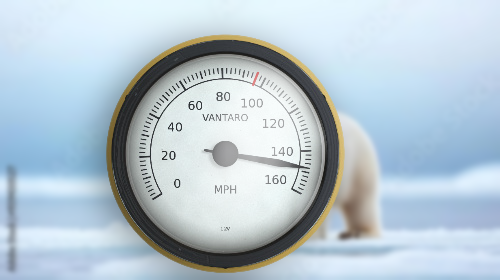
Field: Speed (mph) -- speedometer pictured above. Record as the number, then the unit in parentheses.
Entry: 148 (mph)
